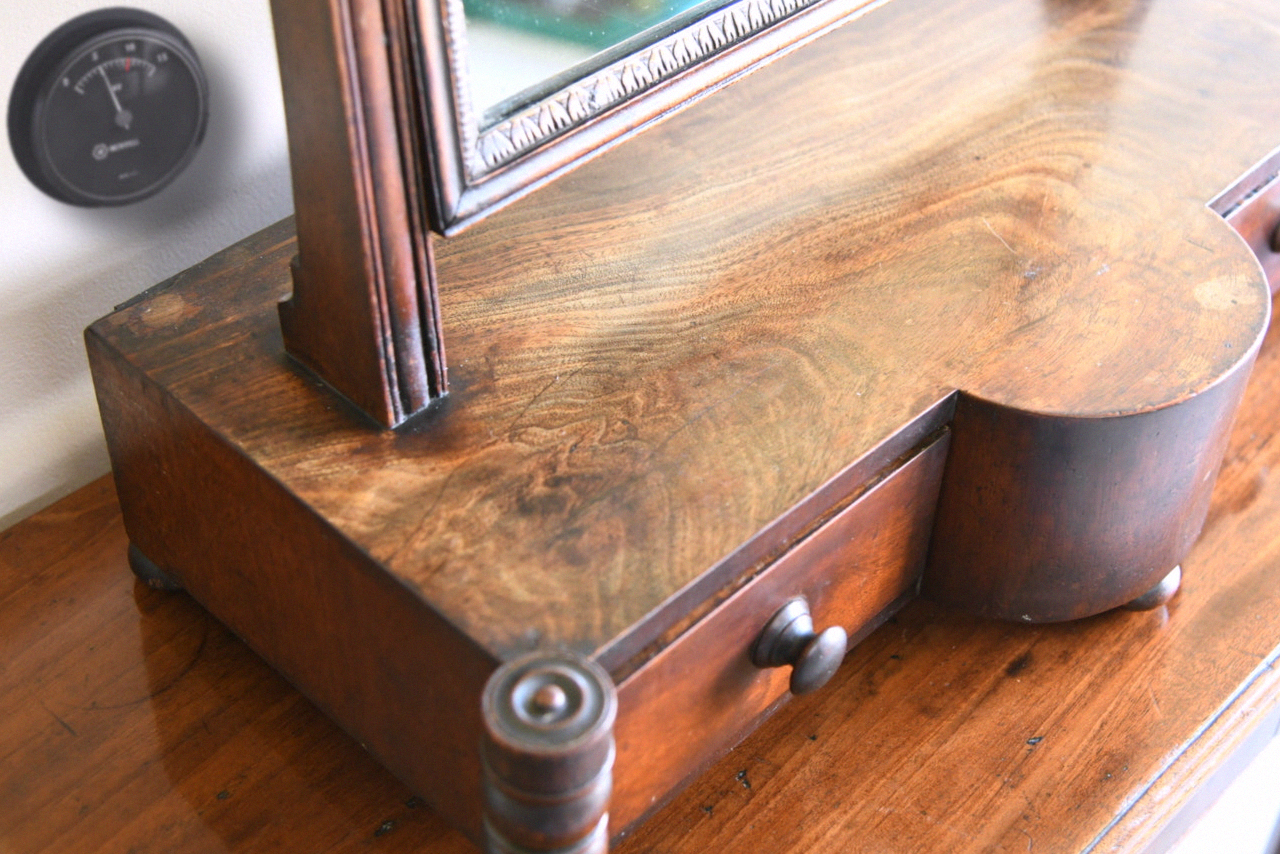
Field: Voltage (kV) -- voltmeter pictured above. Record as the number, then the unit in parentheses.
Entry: 5 (kV)
